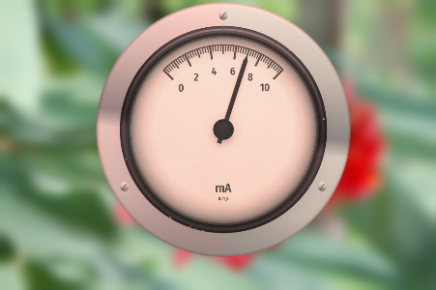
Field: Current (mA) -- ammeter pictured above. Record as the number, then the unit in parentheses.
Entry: 7 (mA)
